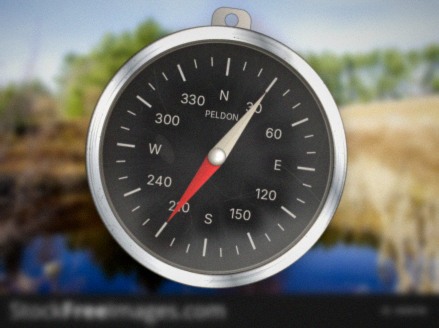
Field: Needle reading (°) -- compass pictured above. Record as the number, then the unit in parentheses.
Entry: 210 (°)
